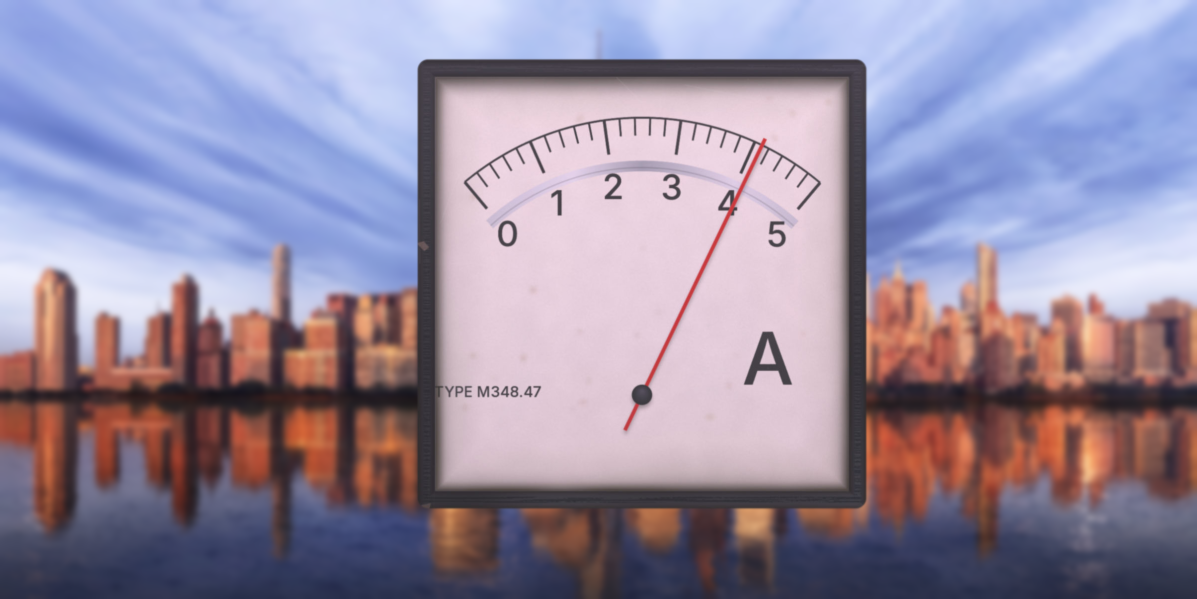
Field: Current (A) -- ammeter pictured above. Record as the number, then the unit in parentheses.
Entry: 4.1 (A)
